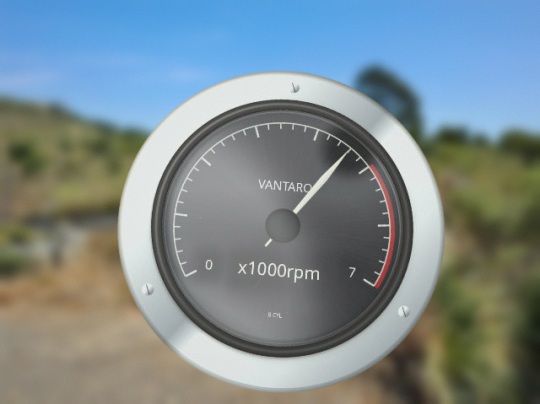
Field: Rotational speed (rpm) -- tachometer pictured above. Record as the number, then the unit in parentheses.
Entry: 4600 (rpm)
